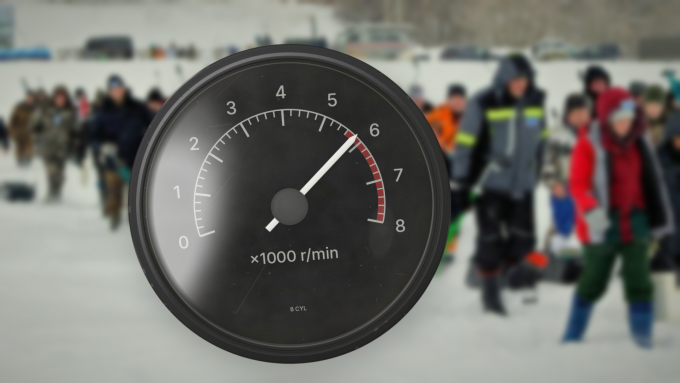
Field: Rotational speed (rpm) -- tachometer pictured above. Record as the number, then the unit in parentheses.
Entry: 5800 (rpm)
